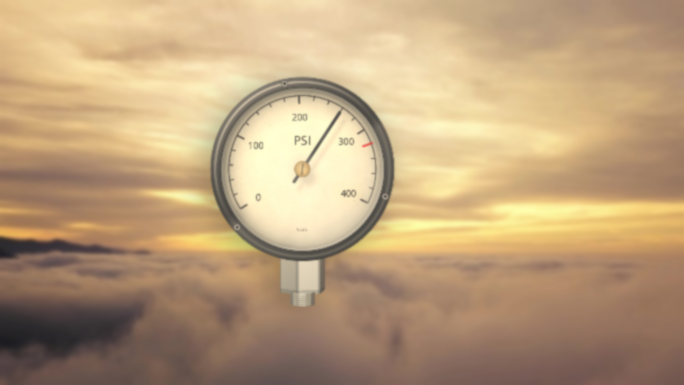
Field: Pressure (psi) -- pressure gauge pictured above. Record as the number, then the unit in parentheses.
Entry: 260 (psi)
